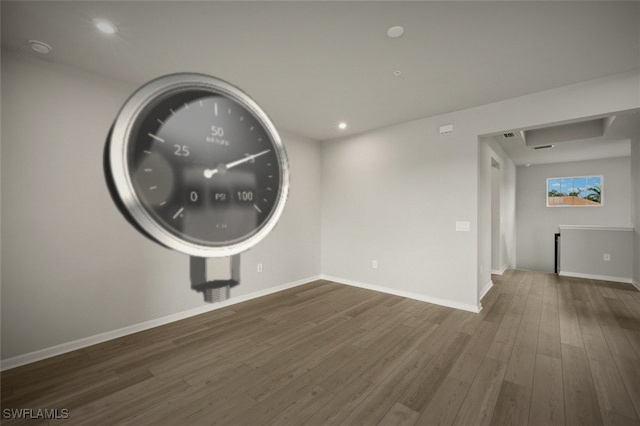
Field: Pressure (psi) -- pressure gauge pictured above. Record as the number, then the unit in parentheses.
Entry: 75 (psi)
